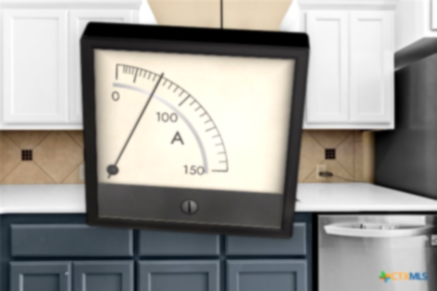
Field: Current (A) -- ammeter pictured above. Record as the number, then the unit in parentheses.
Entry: 75 (A)
